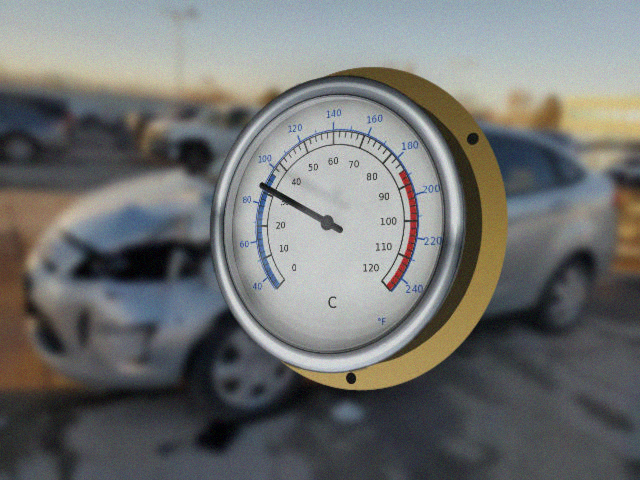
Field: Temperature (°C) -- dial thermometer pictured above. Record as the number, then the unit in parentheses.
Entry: 32 (°C)
